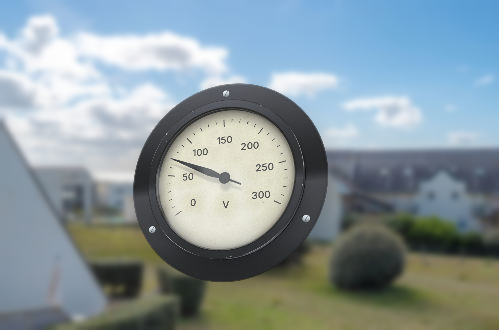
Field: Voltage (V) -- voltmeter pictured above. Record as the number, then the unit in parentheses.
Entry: 70 (V)
